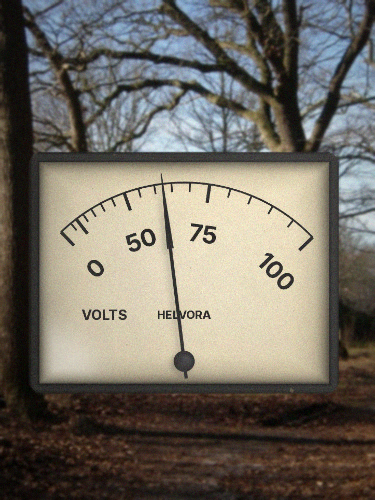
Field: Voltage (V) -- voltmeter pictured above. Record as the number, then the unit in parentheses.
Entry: 62.5 (V)
